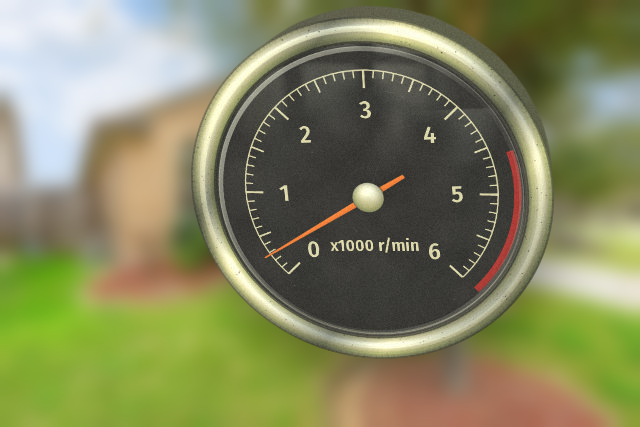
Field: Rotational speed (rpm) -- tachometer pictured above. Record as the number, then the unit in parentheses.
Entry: 300 (rpm)
